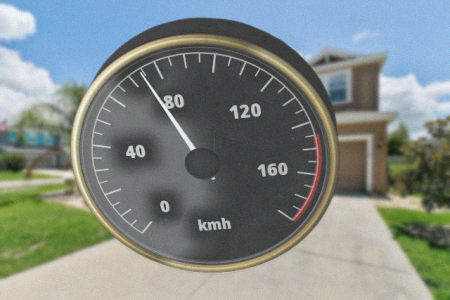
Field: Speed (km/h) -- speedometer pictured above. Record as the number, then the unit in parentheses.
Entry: 75 (km/h)
